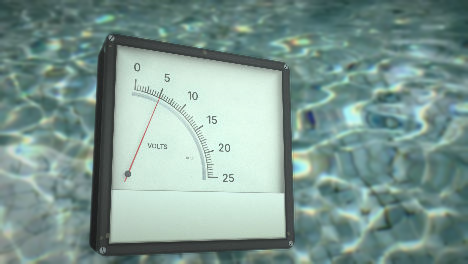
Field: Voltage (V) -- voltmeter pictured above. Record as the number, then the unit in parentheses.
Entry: 5 (V)
